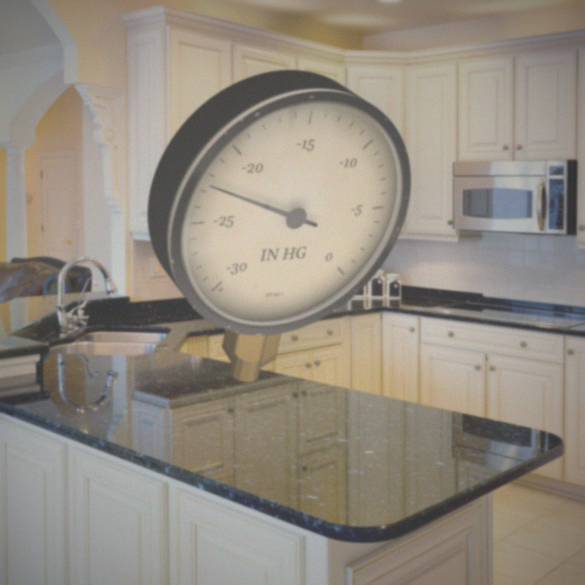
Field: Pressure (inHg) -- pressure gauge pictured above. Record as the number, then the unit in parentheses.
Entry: -22.5 (inHg)
